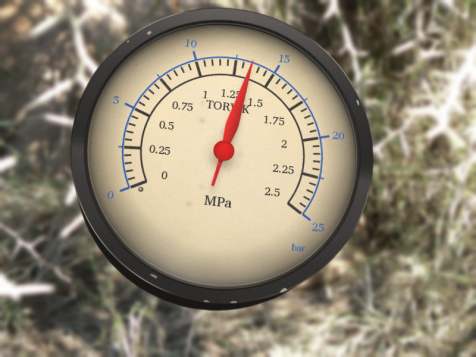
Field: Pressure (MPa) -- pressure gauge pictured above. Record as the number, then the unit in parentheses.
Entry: 1.35 (MPa)
